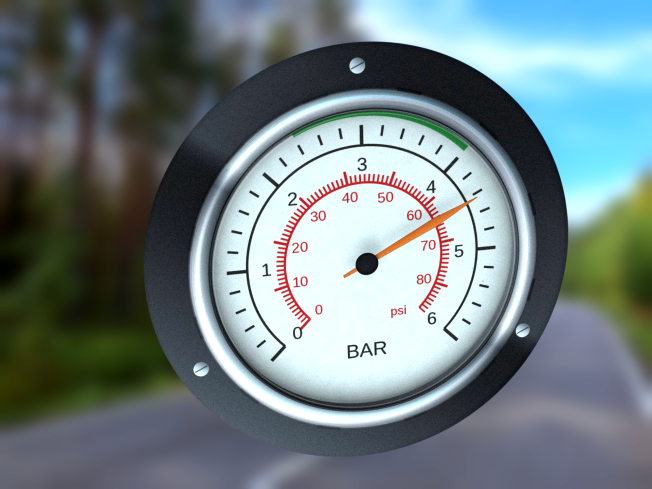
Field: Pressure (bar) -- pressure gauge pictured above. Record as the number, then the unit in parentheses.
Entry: 4.4 (bar)
